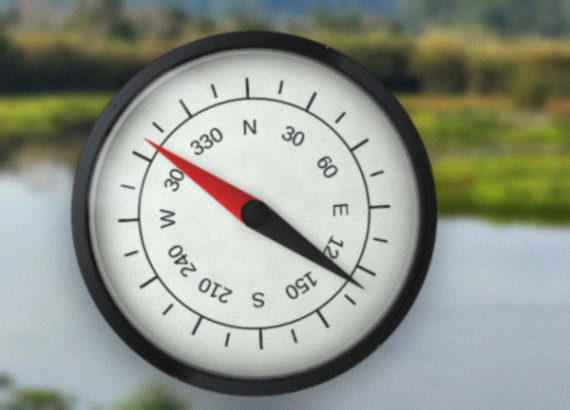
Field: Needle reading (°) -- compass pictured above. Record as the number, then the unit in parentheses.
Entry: 307.5 (°)
